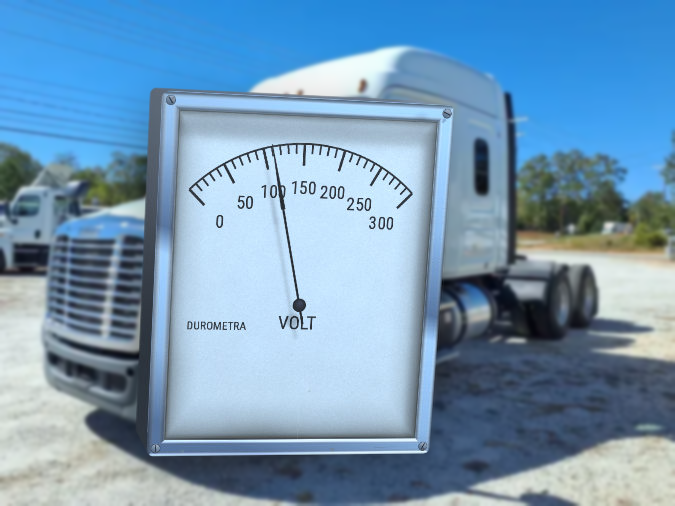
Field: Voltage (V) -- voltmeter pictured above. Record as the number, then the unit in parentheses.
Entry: 110 (V)
